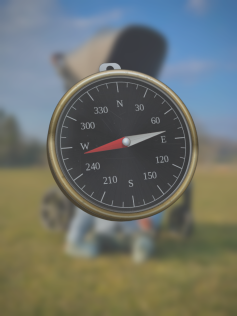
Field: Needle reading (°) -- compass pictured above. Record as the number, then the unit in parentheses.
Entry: 260 (°)
